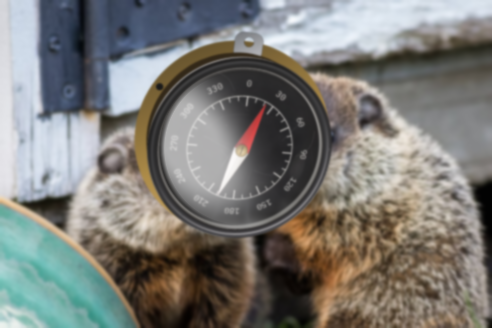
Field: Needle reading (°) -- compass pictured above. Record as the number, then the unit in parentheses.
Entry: 20 (°)
